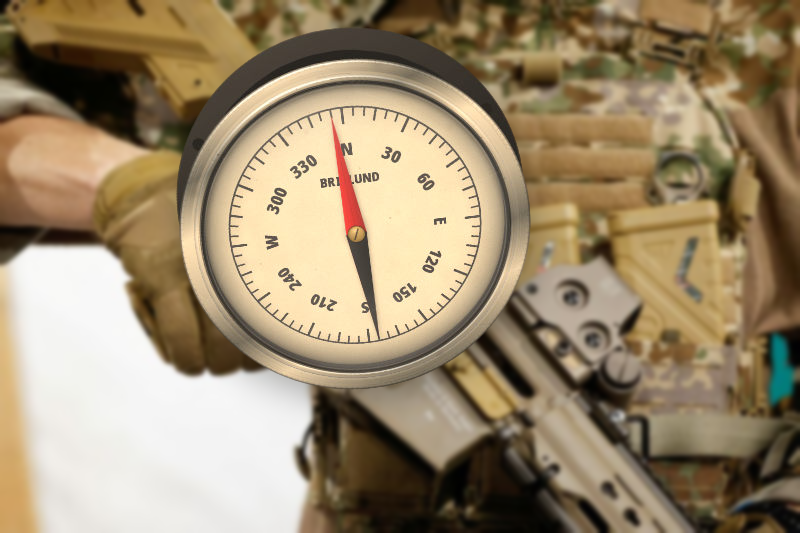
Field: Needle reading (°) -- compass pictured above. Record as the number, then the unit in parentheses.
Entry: 355 (°)
